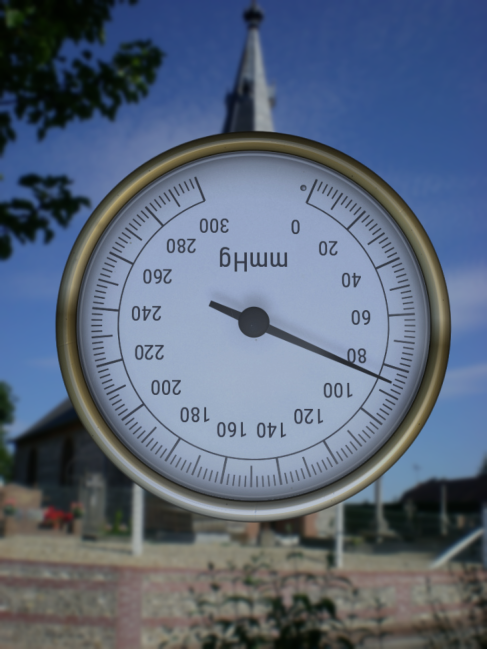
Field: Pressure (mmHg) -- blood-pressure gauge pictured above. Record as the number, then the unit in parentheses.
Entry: 86 (mmHg)
